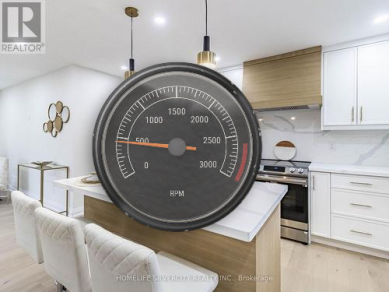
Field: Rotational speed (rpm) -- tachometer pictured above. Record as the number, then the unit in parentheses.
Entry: 450 (rpm)
